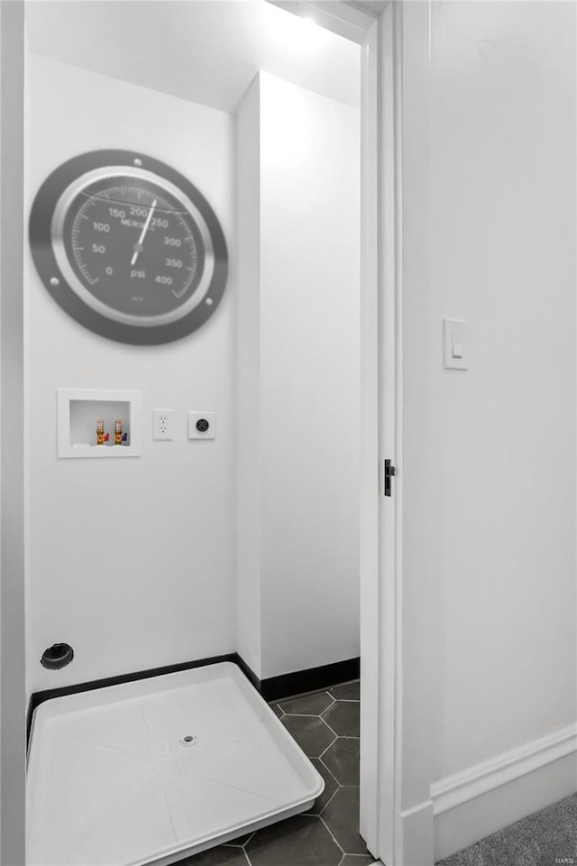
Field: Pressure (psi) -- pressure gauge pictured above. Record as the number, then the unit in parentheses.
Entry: 225 (psi)
